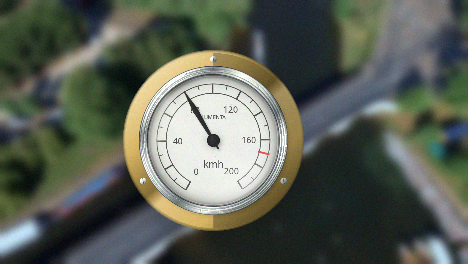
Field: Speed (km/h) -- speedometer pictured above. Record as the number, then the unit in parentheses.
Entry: 80 (km/h)
